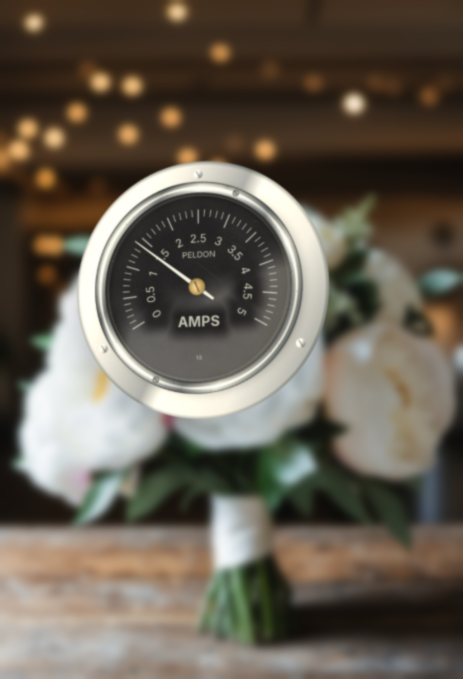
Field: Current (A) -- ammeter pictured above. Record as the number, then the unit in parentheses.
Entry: 1.4 (A)
